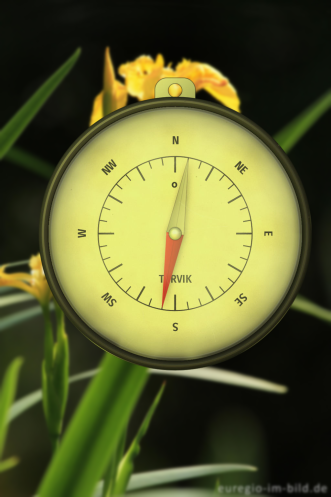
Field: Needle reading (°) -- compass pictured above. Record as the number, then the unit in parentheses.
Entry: 190 (°)
